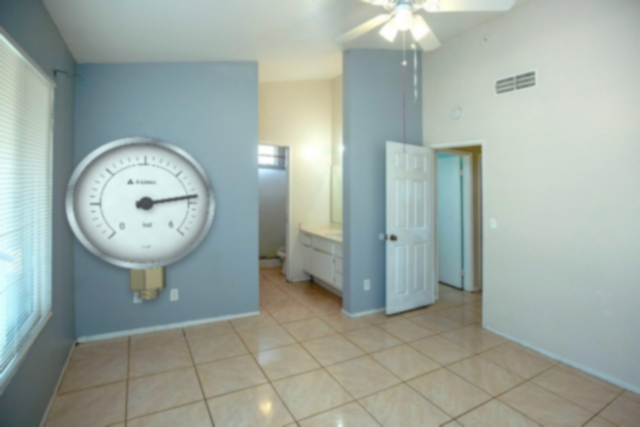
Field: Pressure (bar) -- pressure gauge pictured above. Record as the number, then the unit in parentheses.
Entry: 4.8 (bar)
